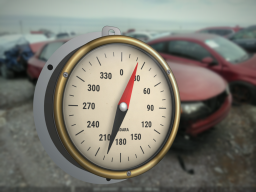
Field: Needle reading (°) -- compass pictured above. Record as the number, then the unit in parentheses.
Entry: 20 (°)
